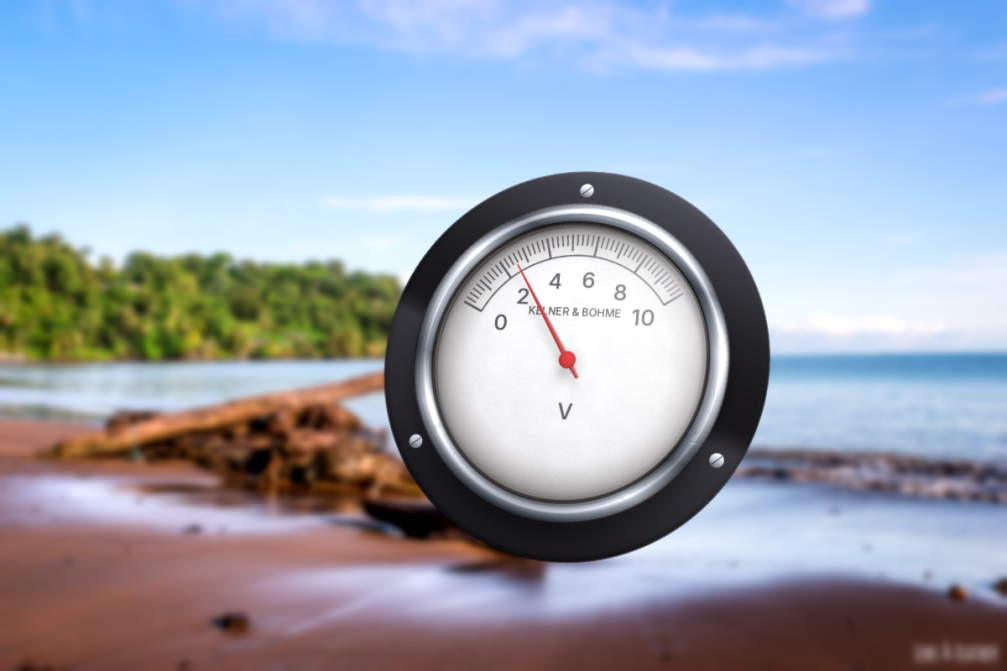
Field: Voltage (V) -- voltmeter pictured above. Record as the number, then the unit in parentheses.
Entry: 2.6 (V)
